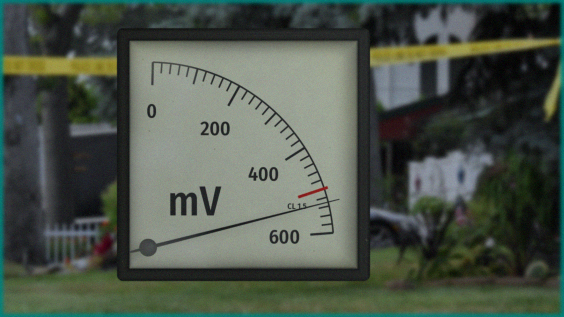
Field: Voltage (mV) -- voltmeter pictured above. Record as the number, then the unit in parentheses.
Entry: 530 (mV)
